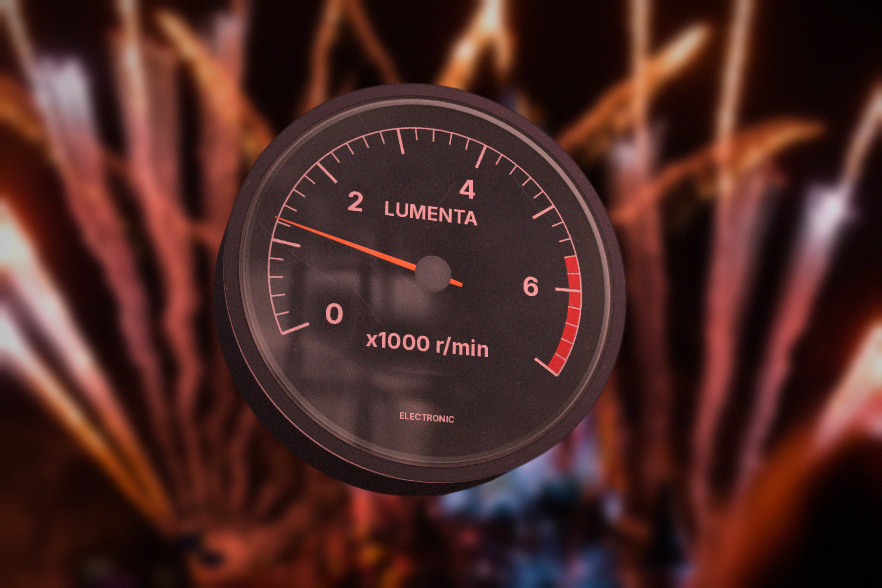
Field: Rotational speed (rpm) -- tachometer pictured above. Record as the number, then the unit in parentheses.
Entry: 1200 (rpm)
